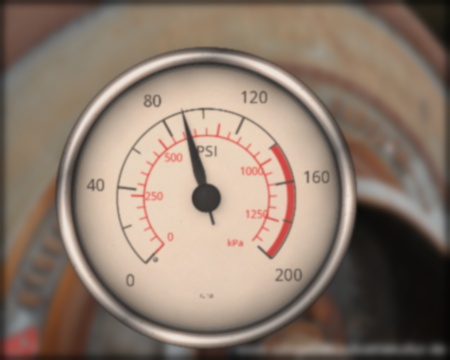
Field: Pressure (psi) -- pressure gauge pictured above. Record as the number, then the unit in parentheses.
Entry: 90 (psi)
